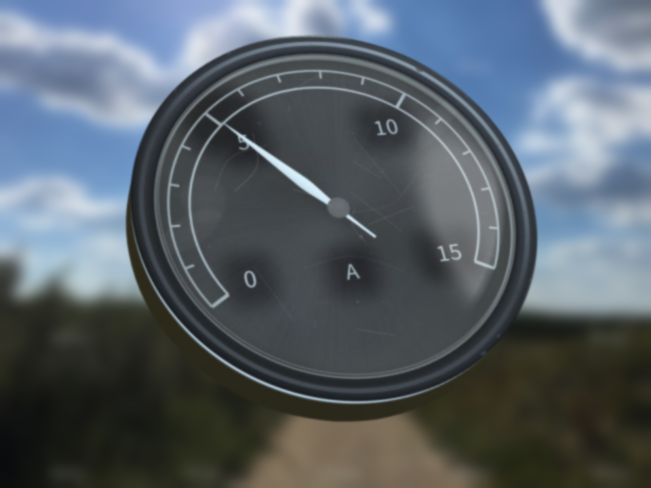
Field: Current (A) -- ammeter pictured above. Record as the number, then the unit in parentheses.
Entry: 5 (A)
